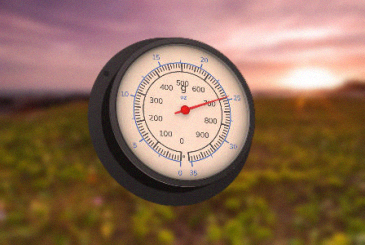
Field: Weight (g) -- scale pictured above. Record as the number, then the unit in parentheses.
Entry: 700 (g)
